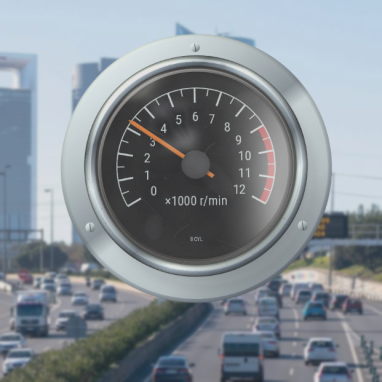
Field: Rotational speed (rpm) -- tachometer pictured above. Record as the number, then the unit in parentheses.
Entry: 3250 (rpm)
